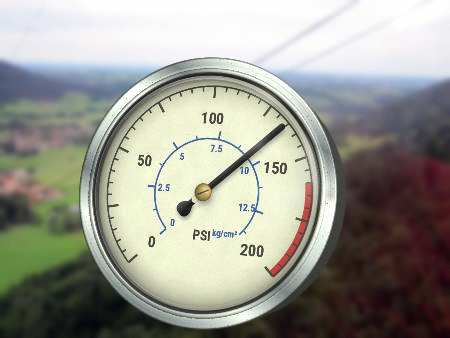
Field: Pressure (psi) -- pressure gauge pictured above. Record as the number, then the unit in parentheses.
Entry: 135 (psi)
